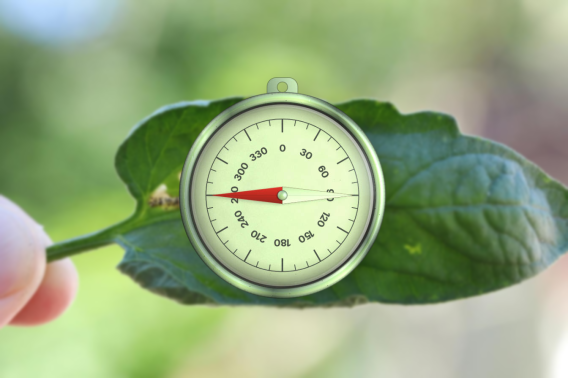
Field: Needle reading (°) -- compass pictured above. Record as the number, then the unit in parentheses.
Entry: 270 (°)
